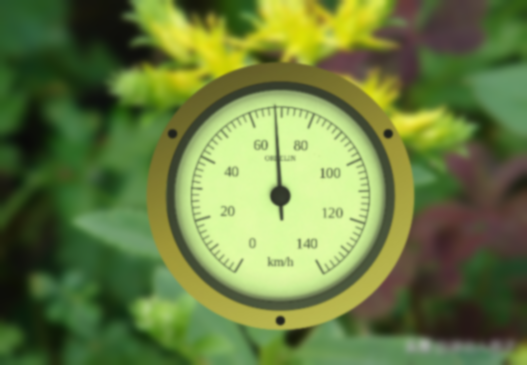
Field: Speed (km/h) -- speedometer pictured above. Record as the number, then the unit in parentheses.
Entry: 68 (km/h)
